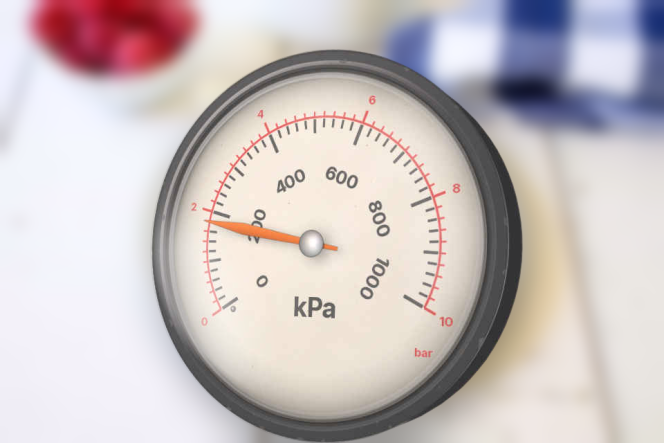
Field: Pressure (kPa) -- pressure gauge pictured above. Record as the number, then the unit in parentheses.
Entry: 180 (kPa)
